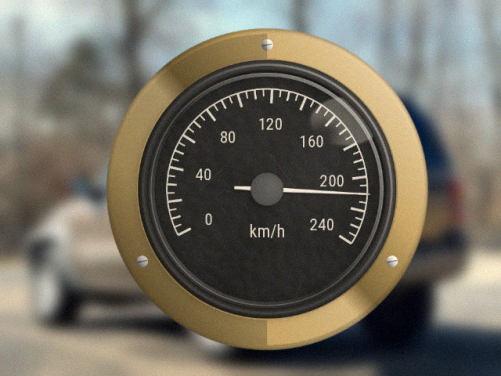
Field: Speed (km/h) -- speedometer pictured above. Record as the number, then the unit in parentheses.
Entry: 210 (km/h)
